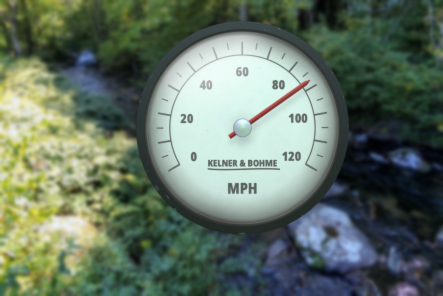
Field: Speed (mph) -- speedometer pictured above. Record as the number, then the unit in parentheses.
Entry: 87.5 (mph)
